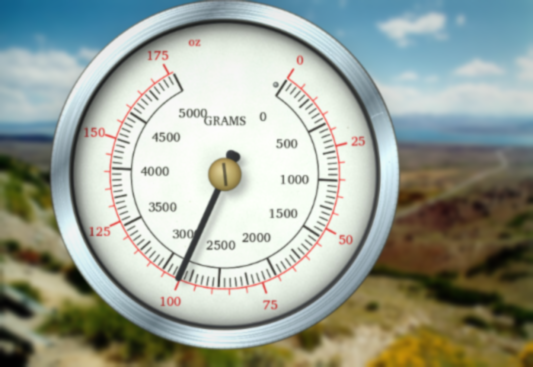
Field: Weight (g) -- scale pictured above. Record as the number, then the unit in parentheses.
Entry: 2850 (g)
